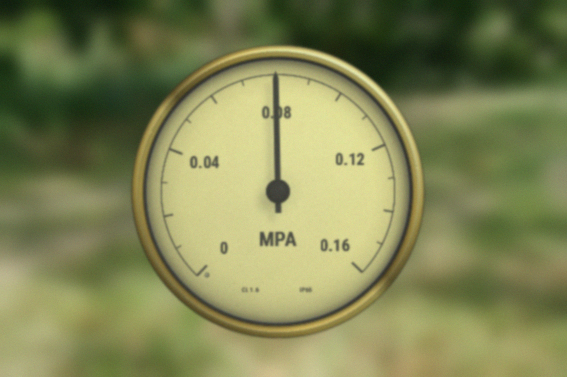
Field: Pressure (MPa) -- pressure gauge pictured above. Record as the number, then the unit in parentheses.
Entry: 0.08 (MPa)
